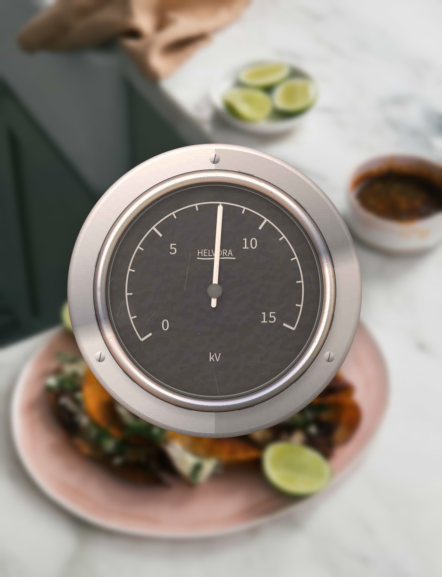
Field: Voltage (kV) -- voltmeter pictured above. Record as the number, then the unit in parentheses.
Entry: 8 (kV)
